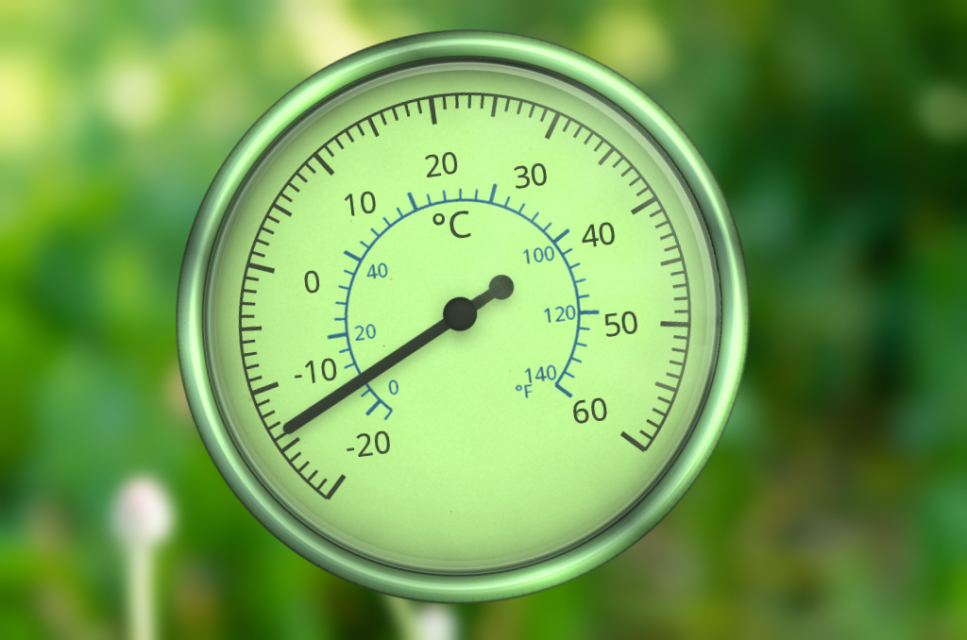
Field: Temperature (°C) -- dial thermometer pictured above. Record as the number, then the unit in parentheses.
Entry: -14 (°C)
